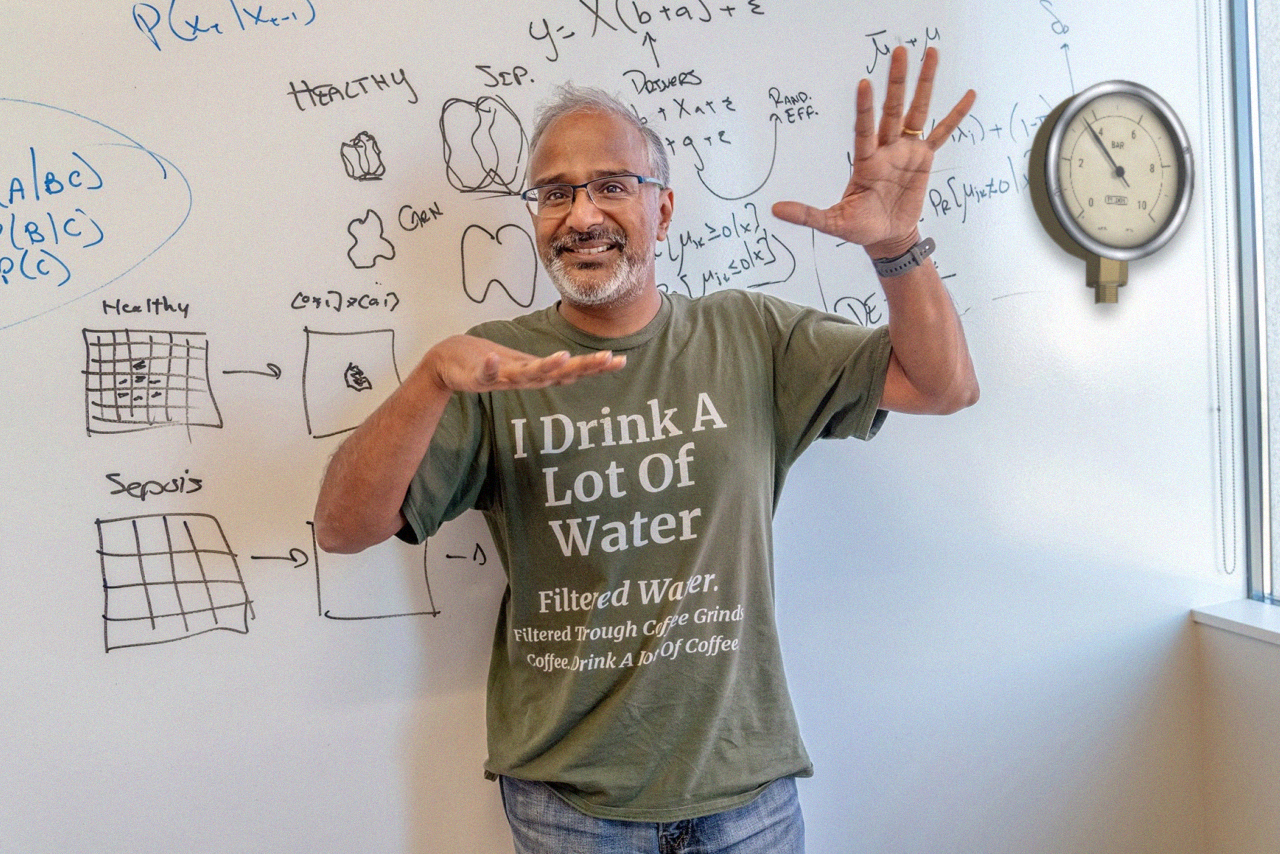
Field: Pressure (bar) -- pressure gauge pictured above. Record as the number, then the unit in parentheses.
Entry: 3.5 (bar)
